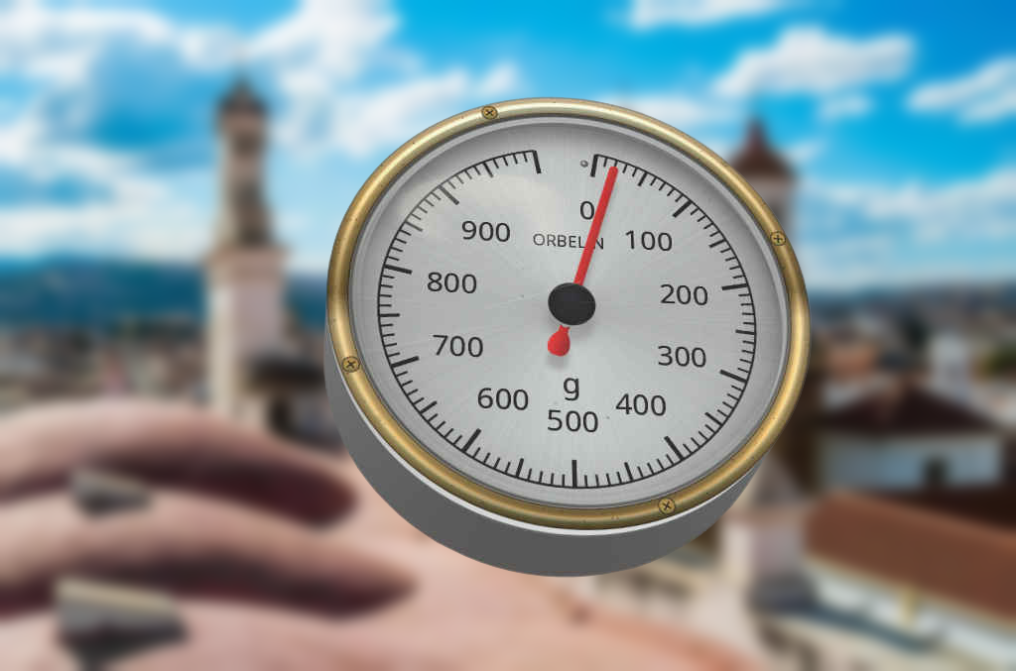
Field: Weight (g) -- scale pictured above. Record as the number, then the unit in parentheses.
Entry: 20 (g)
